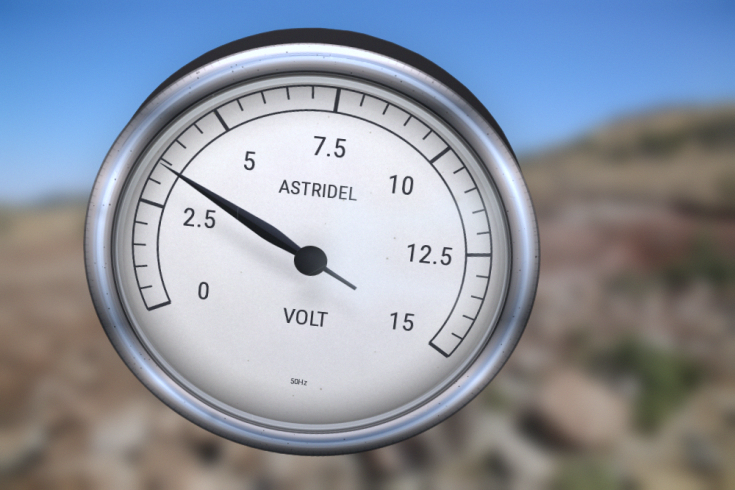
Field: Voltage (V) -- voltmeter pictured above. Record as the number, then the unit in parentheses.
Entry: 3.5 (V)
